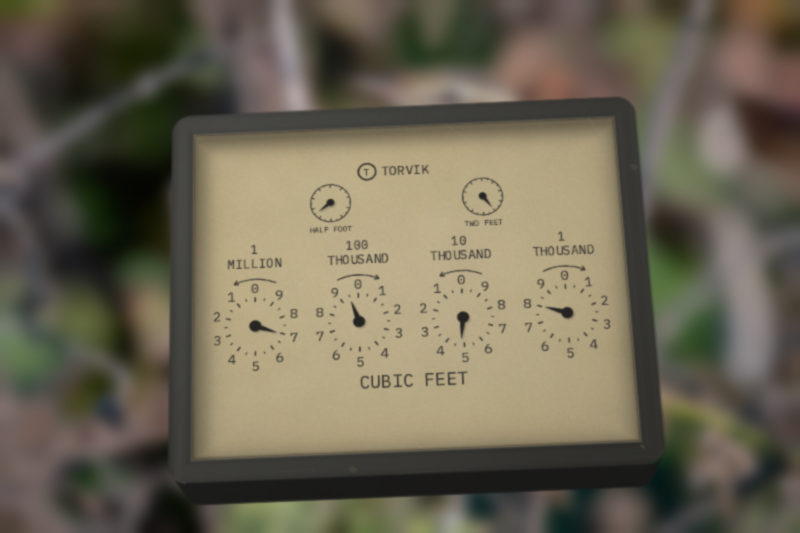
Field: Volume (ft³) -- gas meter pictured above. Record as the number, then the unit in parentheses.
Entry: 694800 (ft³)
